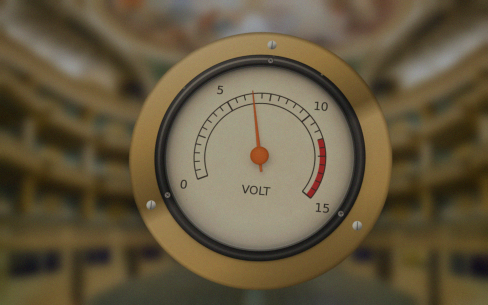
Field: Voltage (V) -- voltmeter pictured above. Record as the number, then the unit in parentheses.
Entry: 6.5 (V)
